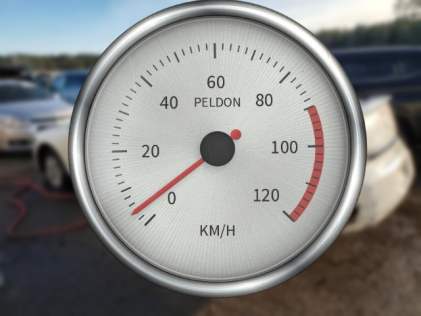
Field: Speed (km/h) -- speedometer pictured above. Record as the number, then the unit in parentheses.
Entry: 4 (km/h)
